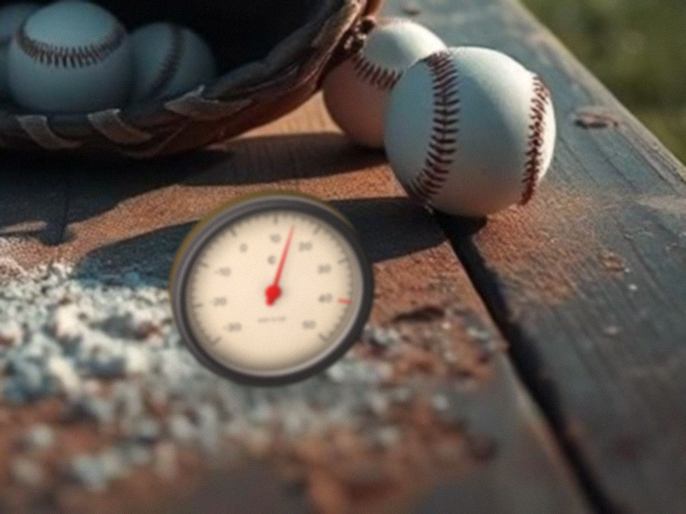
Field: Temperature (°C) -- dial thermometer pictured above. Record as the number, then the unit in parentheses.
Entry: 14 (°C)
